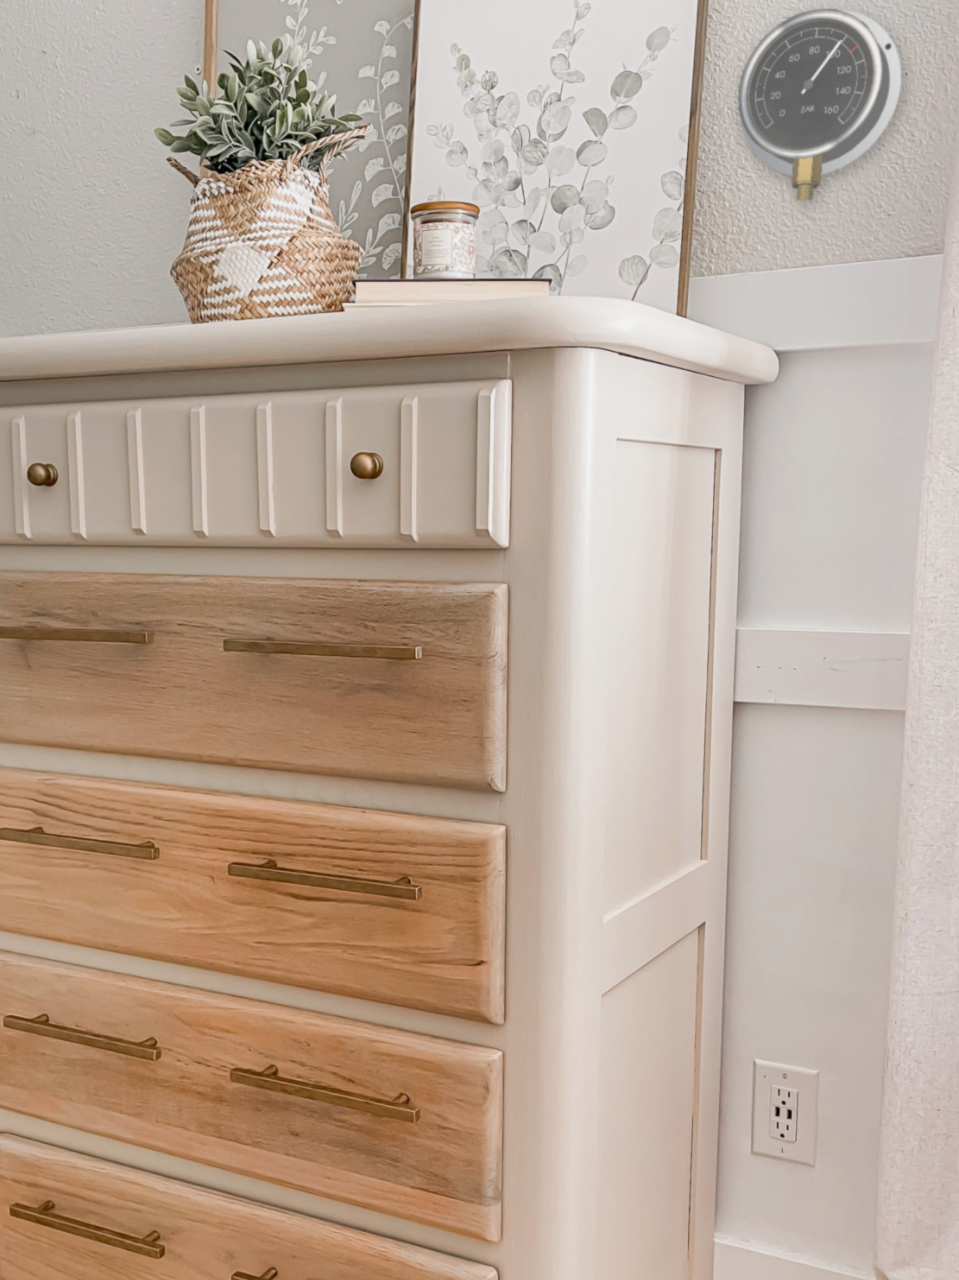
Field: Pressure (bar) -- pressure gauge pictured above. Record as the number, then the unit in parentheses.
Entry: 100 (bar)
